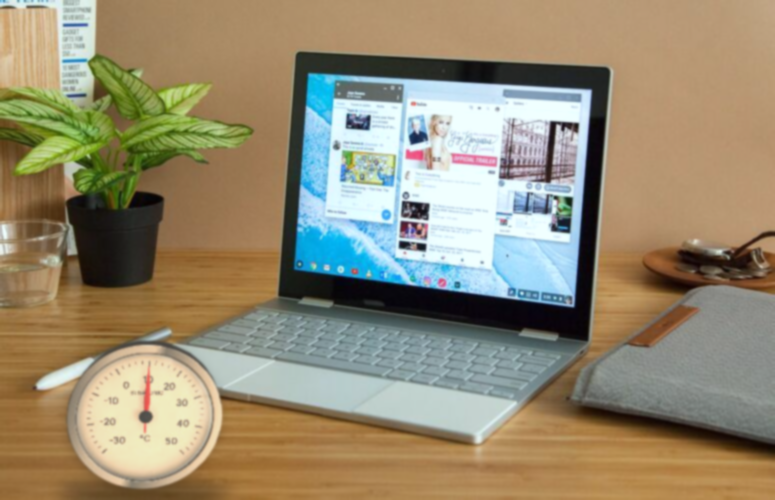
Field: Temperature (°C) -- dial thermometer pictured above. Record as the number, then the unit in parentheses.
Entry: 10 (°C)
